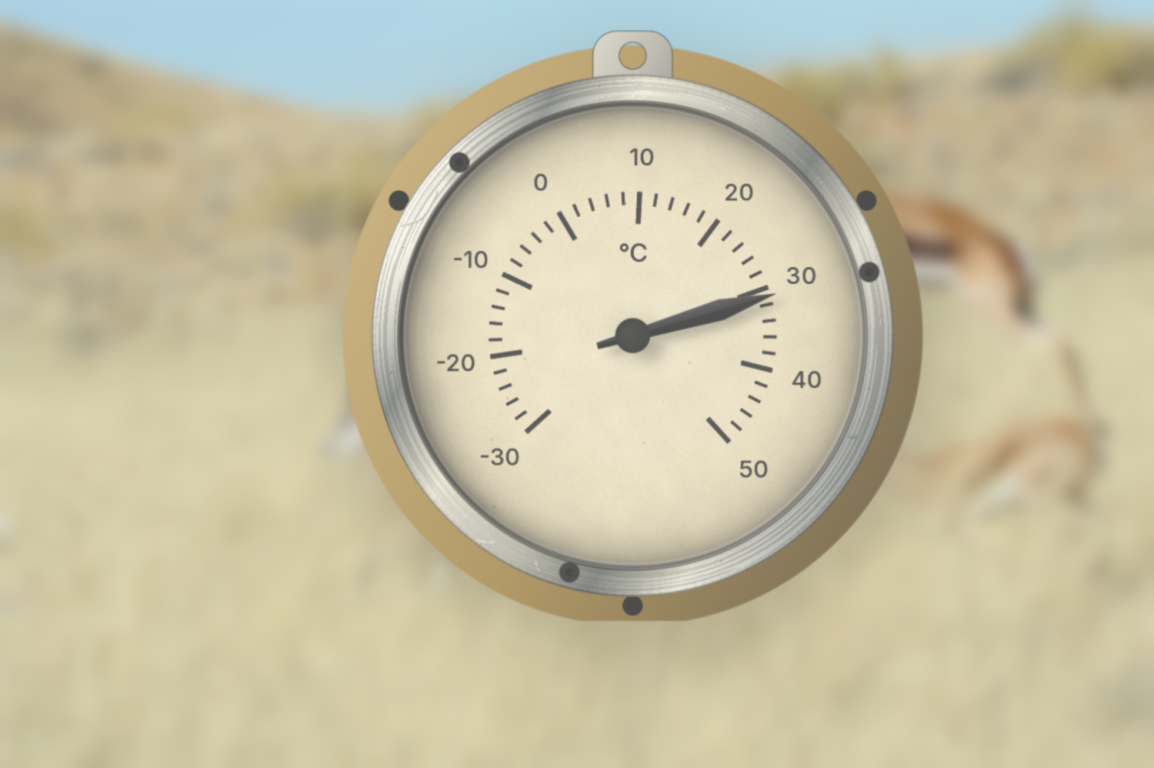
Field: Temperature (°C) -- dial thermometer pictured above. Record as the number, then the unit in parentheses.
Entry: 31 (°C)
